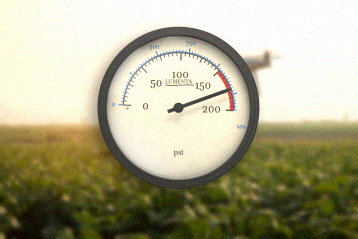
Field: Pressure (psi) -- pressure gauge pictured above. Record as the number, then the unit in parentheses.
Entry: 175 (psi)
